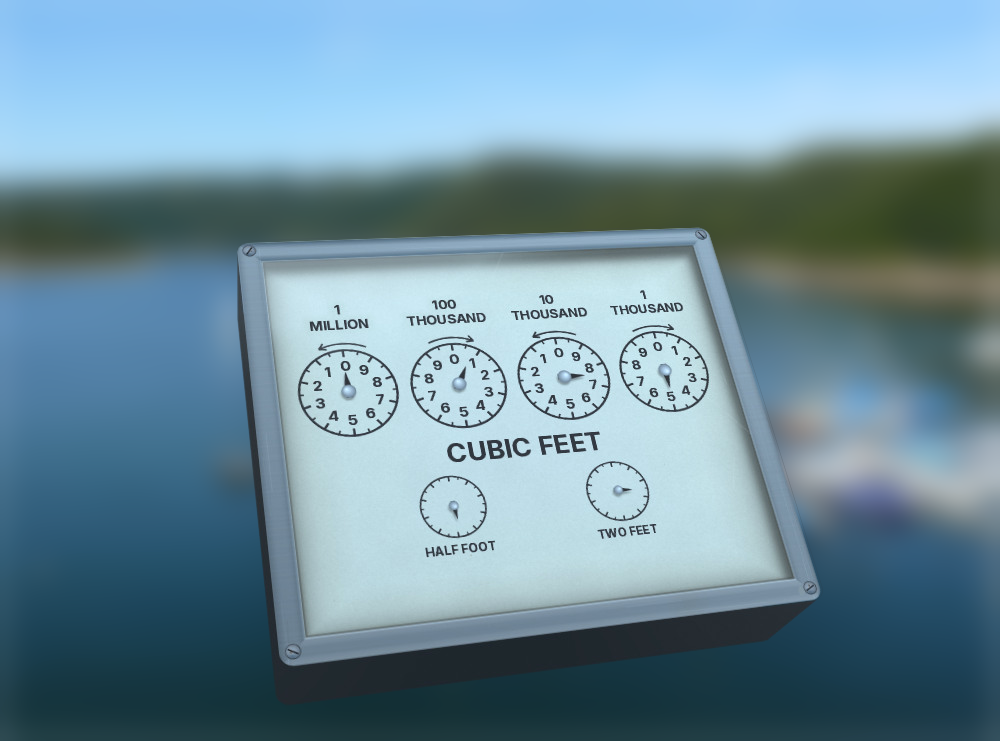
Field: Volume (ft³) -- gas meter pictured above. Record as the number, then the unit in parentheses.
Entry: 7500 (ft³)
